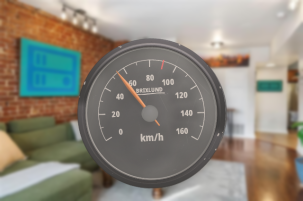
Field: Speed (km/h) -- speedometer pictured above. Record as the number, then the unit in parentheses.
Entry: 55 (km/h)
